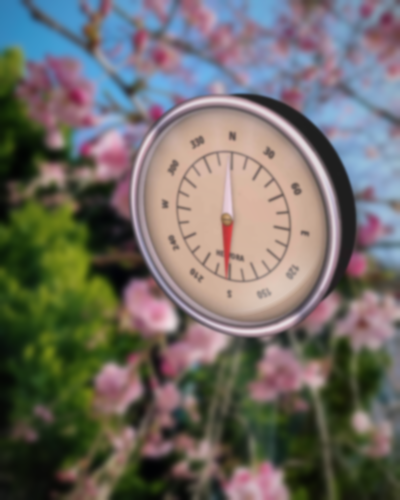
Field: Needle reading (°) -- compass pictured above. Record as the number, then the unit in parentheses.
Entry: 180 (°)
